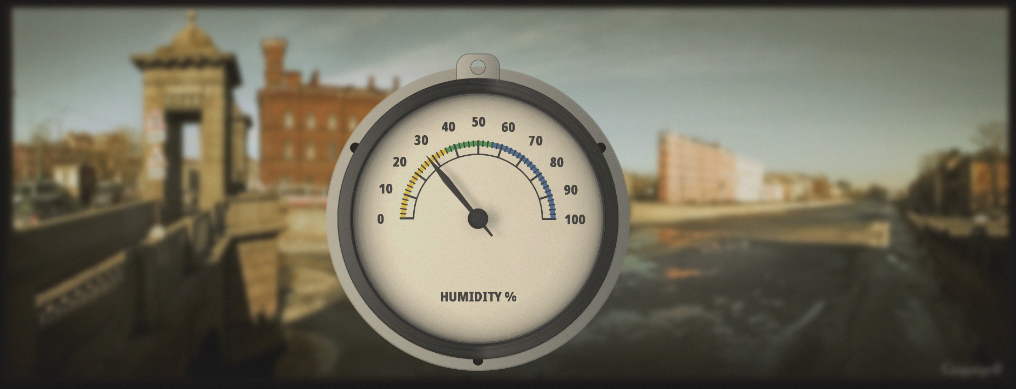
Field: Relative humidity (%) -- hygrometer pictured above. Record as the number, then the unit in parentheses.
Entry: 28 (%)
